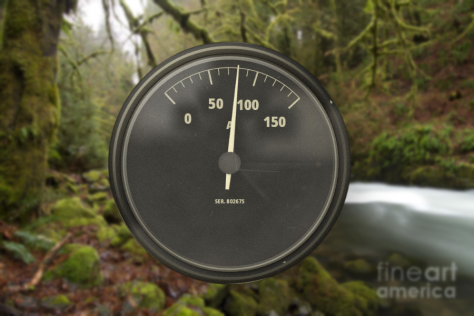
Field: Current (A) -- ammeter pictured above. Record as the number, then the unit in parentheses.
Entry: 80 (A)
